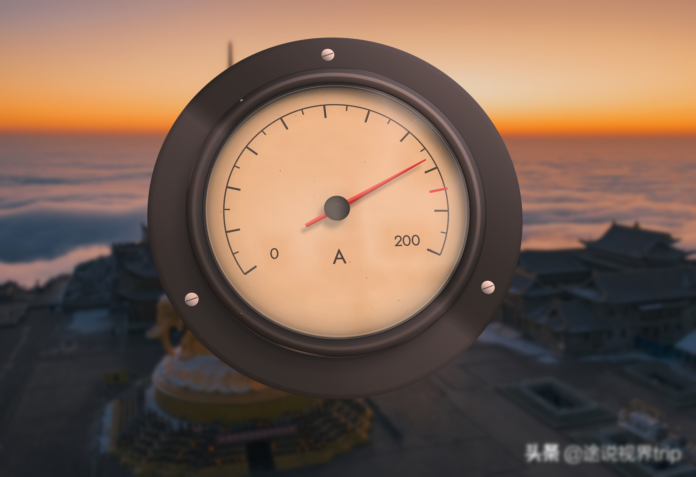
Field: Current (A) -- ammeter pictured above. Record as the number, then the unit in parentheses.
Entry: 155 (A)
